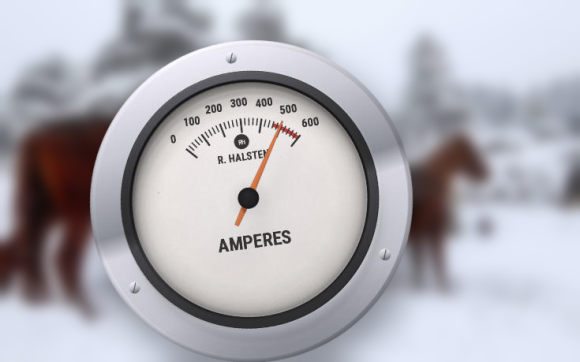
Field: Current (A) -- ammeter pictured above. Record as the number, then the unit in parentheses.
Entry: 500 (A)
